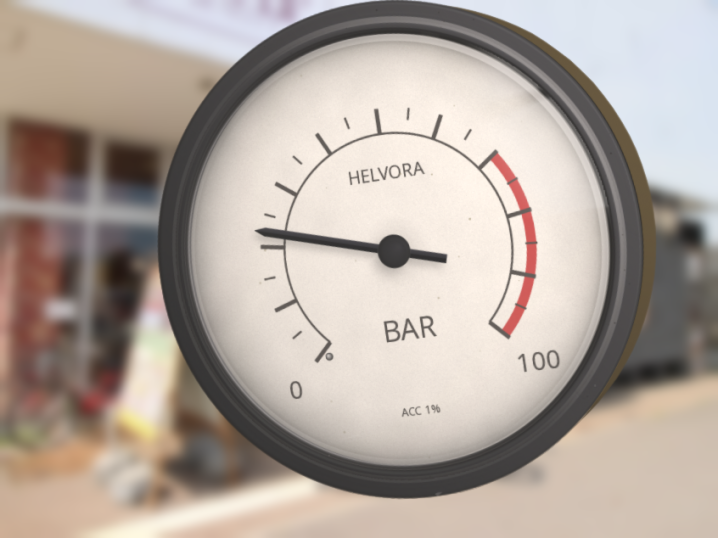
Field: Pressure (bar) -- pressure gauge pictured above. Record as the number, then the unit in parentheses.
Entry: 22.5 (bar)
